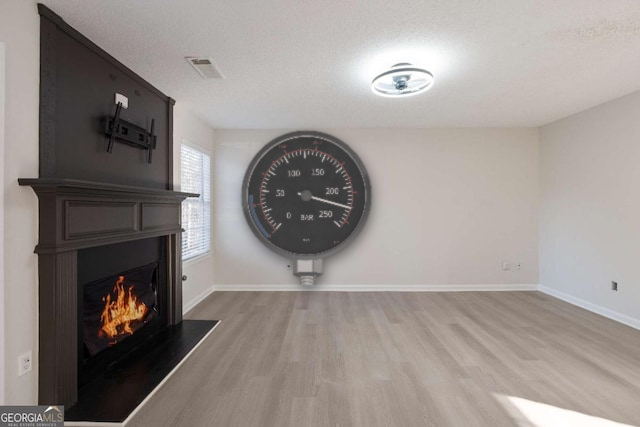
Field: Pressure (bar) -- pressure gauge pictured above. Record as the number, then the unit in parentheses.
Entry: 225 (bar)
